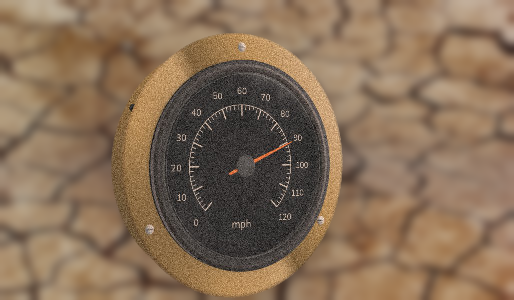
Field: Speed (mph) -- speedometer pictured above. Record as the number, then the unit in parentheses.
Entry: 90 (mph)
